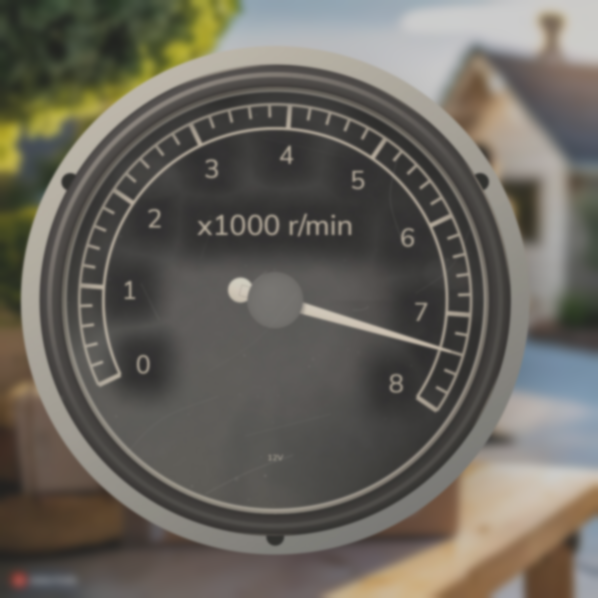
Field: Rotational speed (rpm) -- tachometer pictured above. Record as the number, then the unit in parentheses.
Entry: 7400 (rpm)
